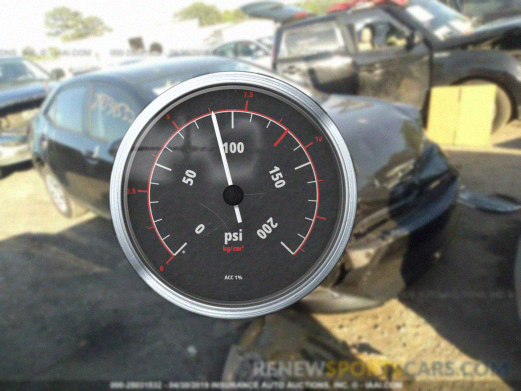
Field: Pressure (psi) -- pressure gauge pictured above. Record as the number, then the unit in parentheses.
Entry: 90 (psi)
